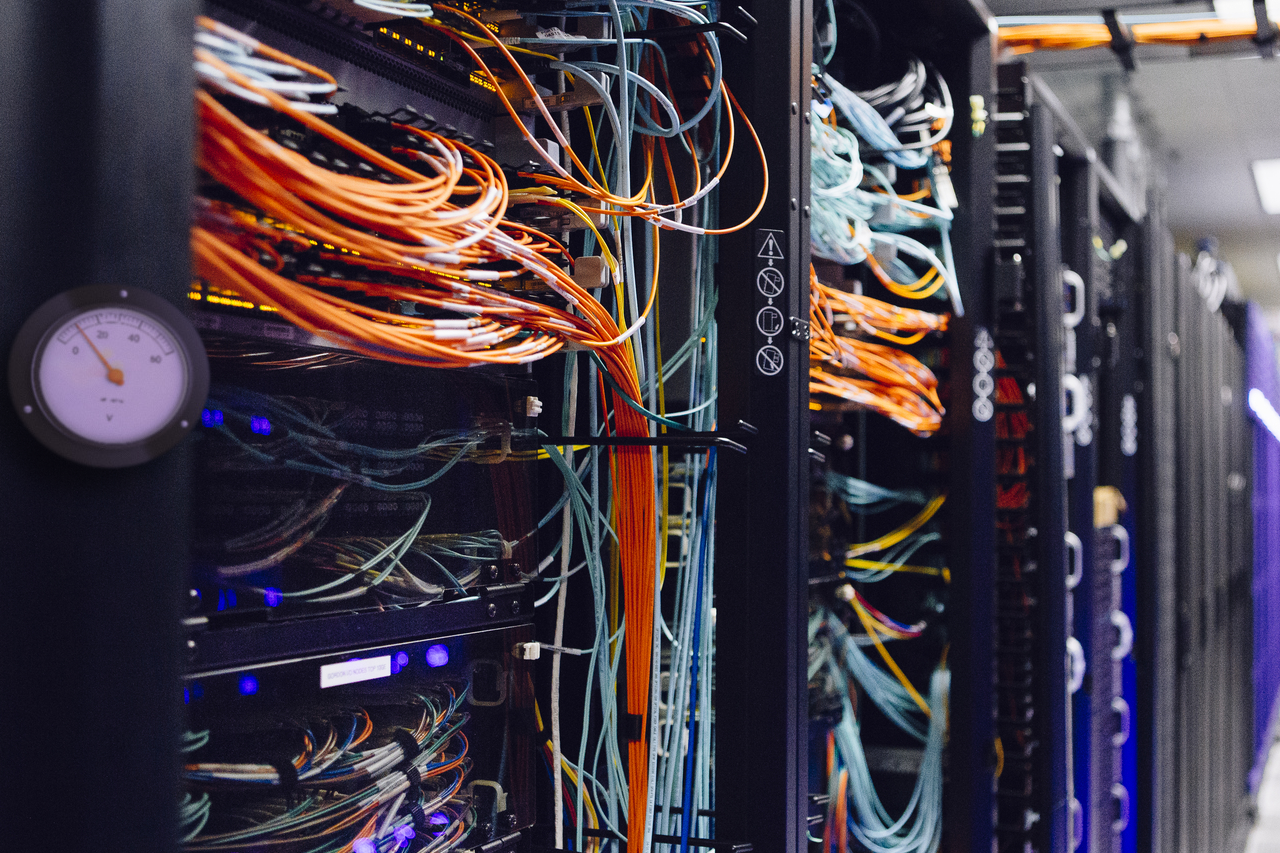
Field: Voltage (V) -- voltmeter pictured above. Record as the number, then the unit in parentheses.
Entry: 10 (V)
